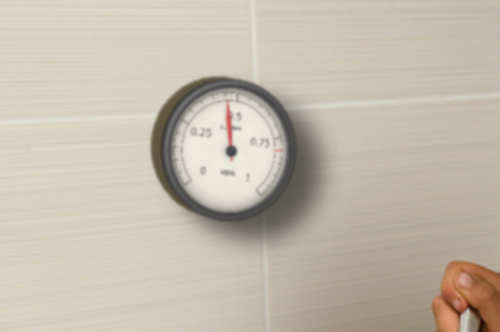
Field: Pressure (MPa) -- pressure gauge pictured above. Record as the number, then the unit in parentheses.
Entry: 0.45 (MPa)
